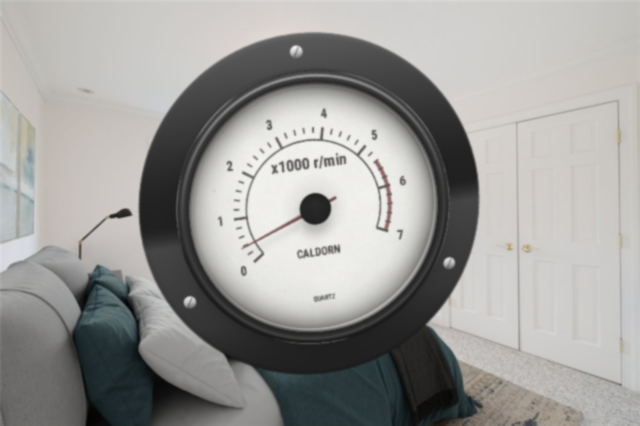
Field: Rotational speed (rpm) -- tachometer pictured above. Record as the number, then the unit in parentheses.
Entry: 400 (rpm)
